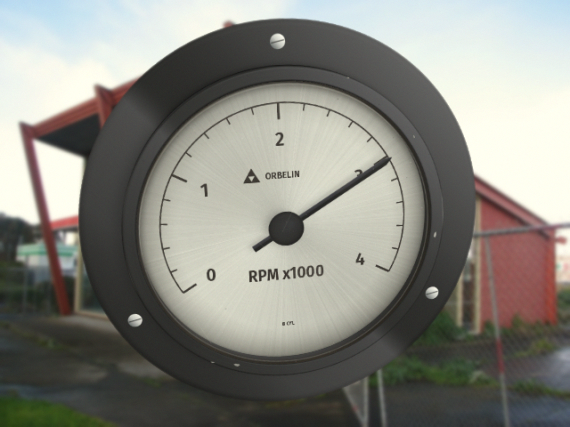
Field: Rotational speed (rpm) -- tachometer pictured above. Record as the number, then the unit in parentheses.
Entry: 3000 (rpm)
